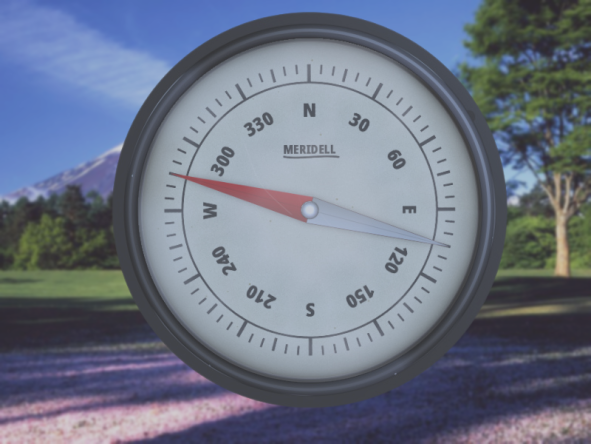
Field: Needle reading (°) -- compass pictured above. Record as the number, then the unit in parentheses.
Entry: 285 (°)
